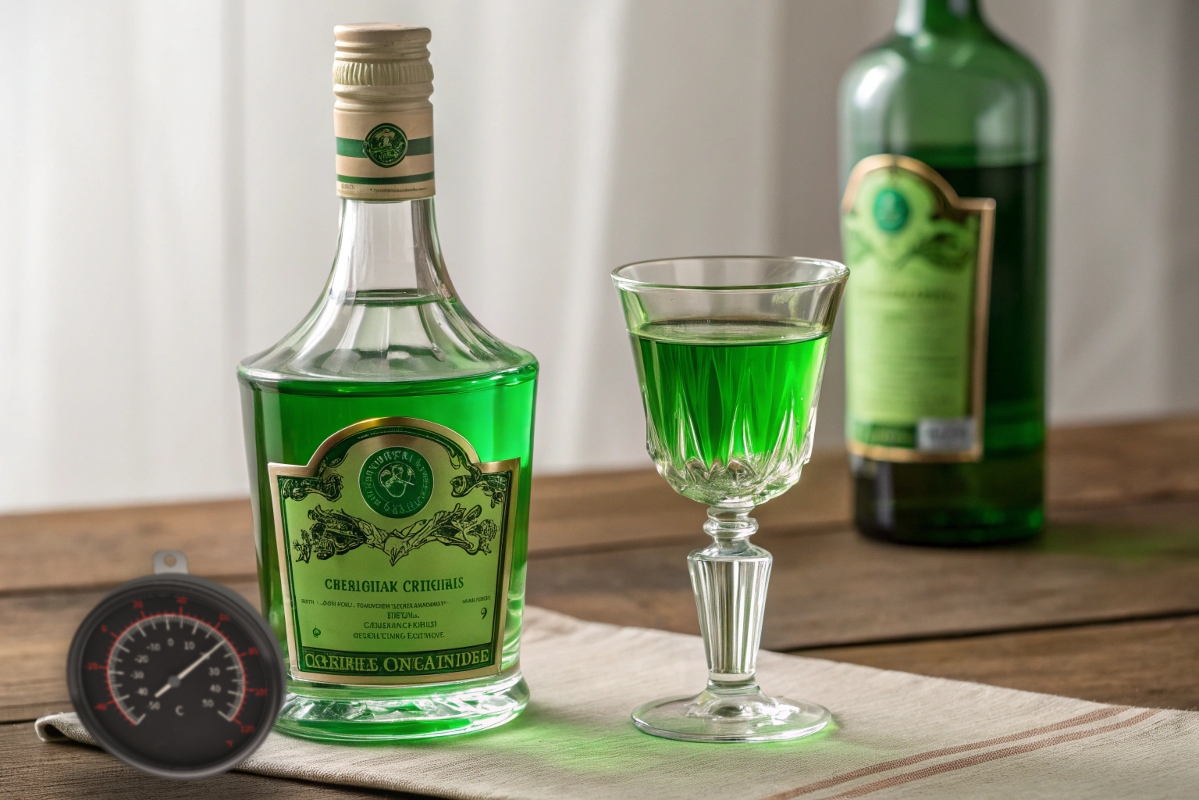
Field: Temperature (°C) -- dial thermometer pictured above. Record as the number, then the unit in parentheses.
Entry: 20 (°C)
